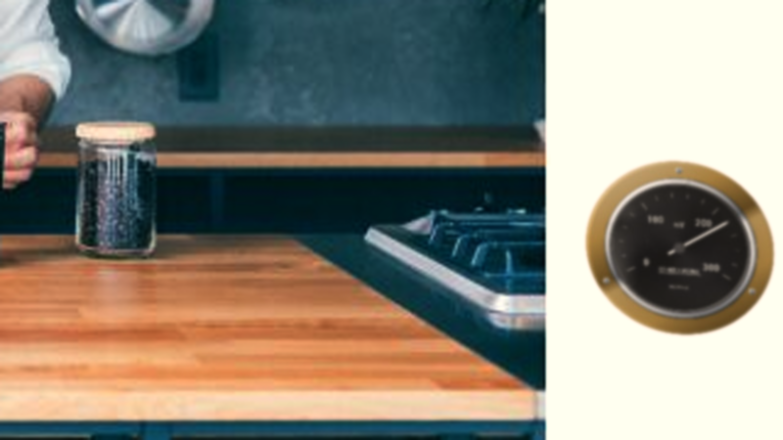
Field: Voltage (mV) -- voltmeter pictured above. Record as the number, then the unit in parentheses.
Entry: 220 (mV)
